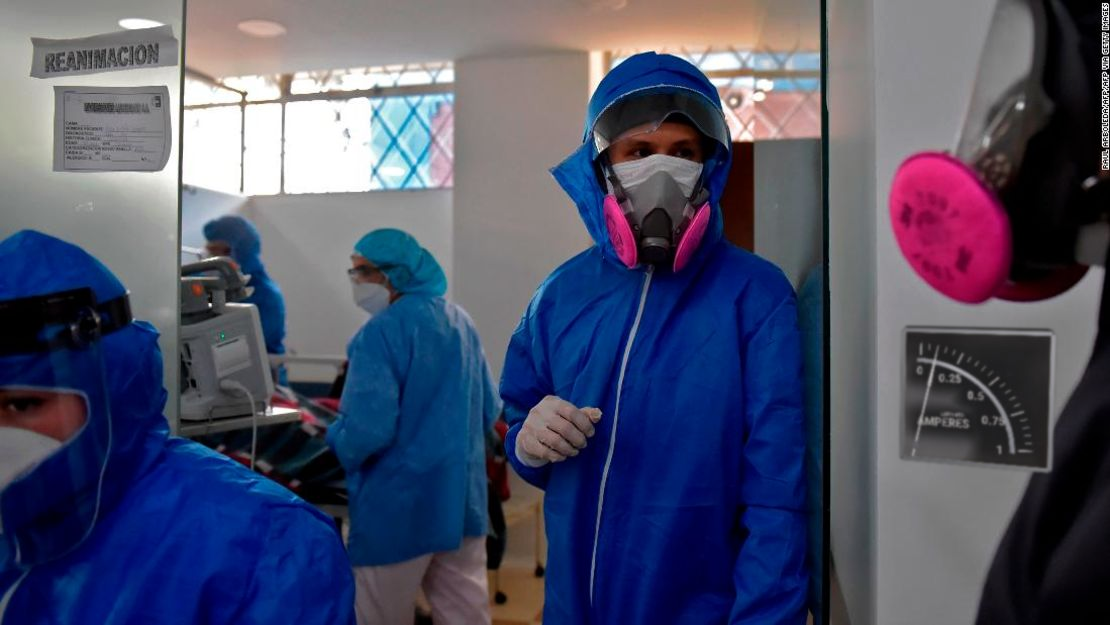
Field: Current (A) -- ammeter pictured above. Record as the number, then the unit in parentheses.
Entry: 0.1 (A)
